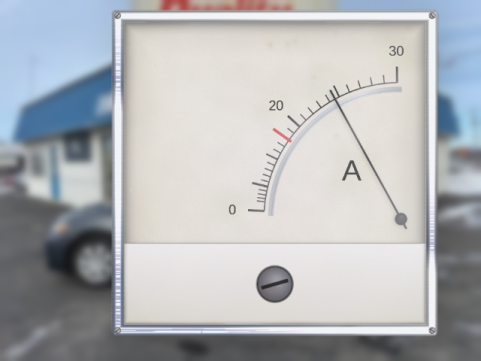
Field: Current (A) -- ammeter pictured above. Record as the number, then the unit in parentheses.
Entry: 24.5 (A)
